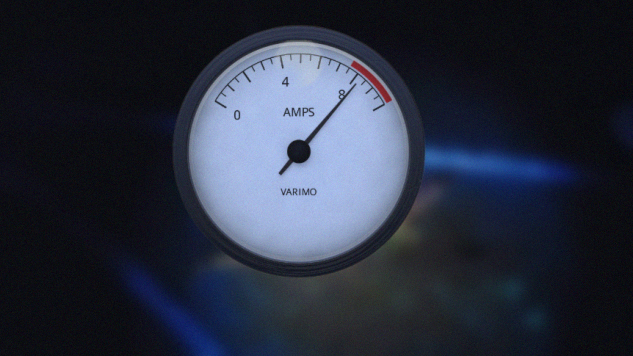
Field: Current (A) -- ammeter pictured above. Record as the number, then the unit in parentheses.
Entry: 8.25 (A)
